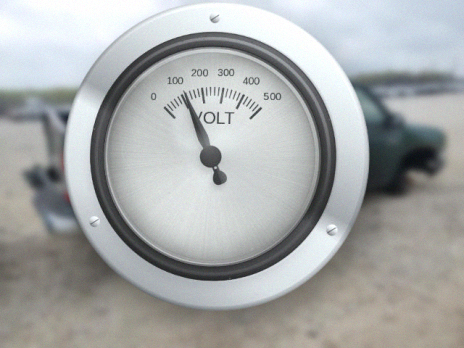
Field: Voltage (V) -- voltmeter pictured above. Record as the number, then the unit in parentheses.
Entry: 120 (V)
